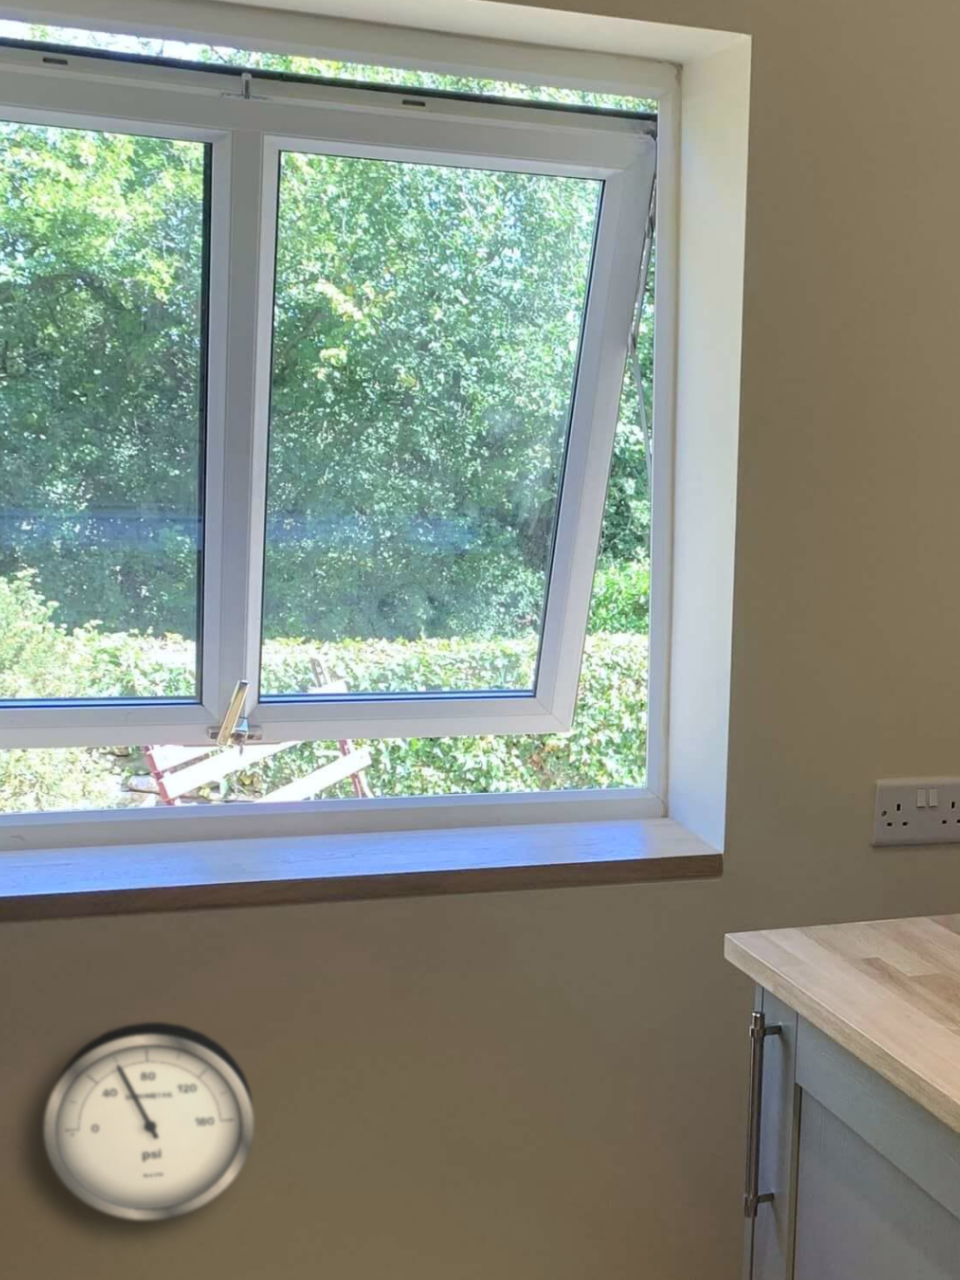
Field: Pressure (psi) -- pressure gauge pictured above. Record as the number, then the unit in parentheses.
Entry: 60 (psi)
